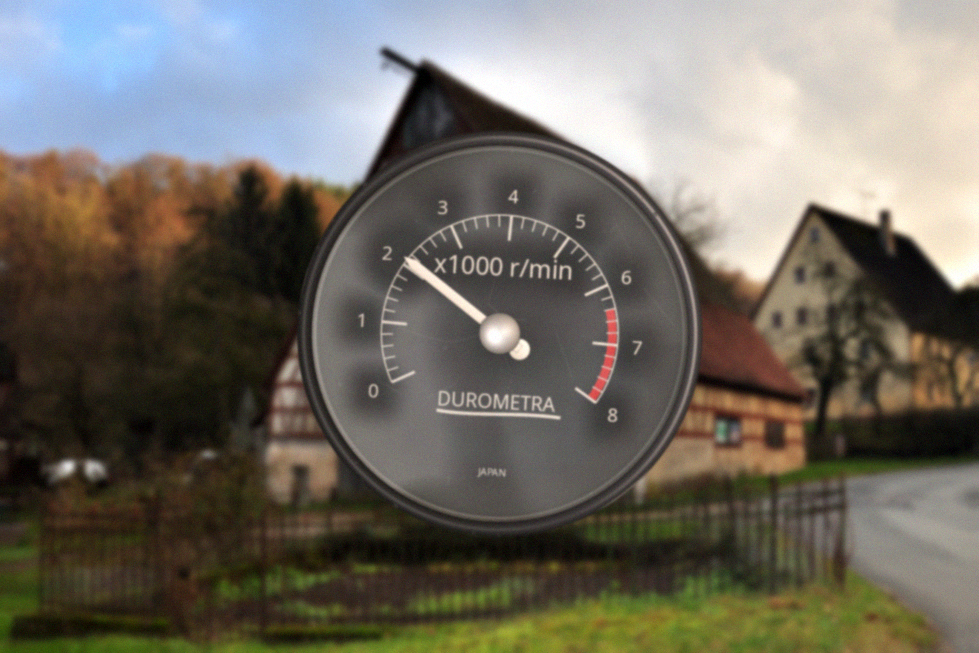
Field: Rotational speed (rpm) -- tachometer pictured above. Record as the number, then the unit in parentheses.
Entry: 2100 (rpm)
